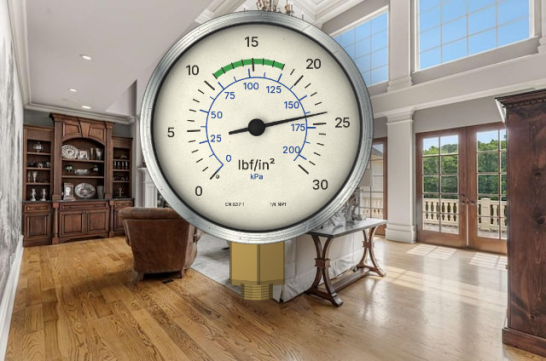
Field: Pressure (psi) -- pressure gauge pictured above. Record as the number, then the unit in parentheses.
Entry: 24 (psi)
